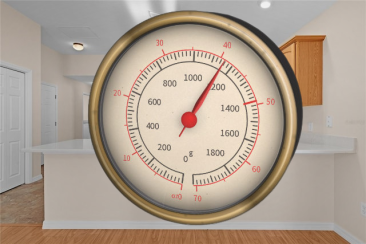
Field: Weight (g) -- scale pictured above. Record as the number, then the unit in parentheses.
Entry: 1160 (g)
